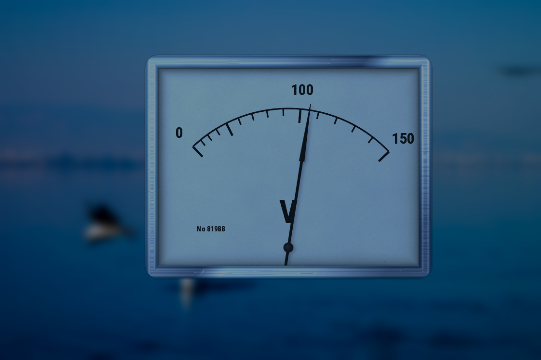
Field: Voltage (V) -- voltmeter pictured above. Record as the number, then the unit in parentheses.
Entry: 105 (V)
